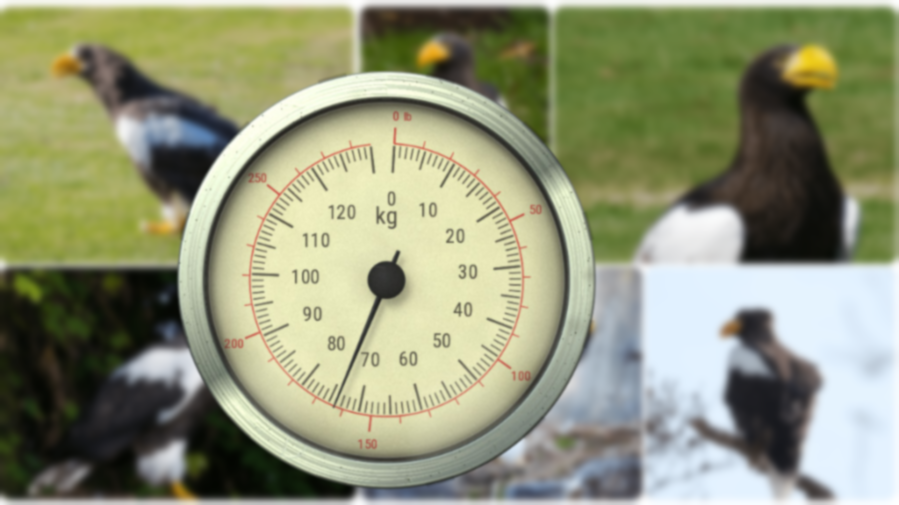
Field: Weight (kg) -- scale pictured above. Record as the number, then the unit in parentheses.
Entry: 74 (kg)
